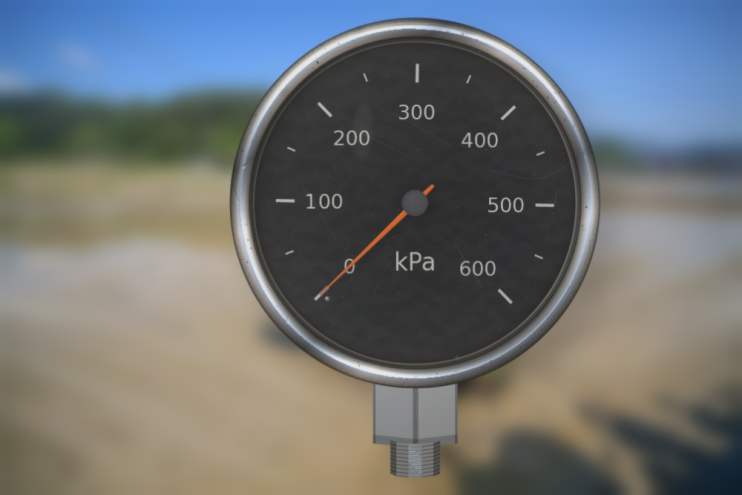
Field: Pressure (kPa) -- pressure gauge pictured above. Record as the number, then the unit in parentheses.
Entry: 0 (kPa)
